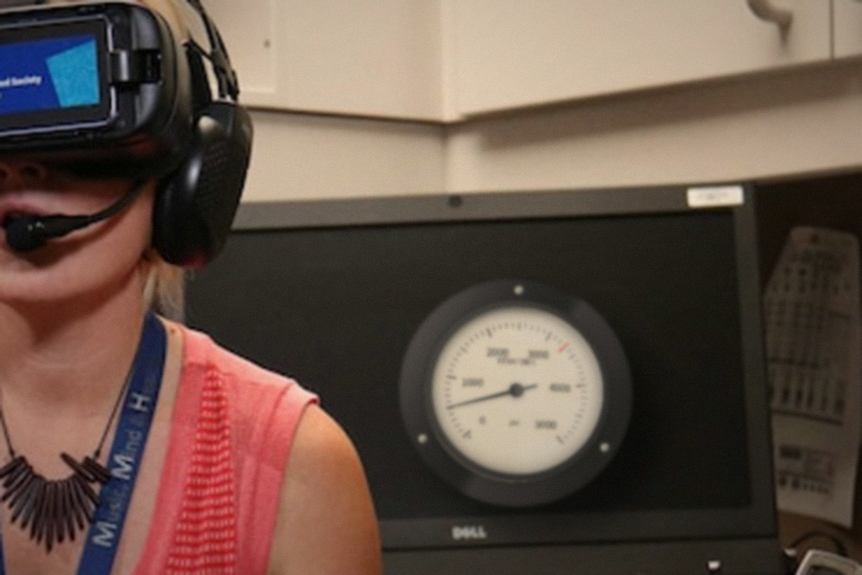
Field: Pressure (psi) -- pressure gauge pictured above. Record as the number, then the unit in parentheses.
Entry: 500 (psi)
